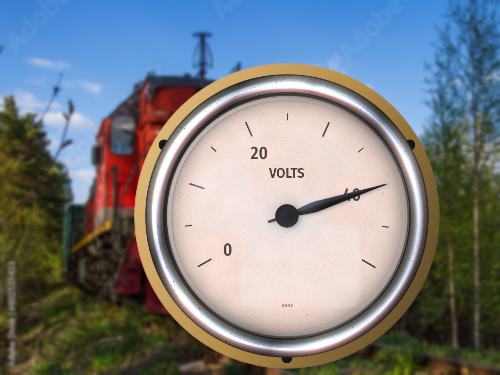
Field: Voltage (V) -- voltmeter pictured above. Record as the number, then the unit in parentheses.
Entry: 40 (V)
